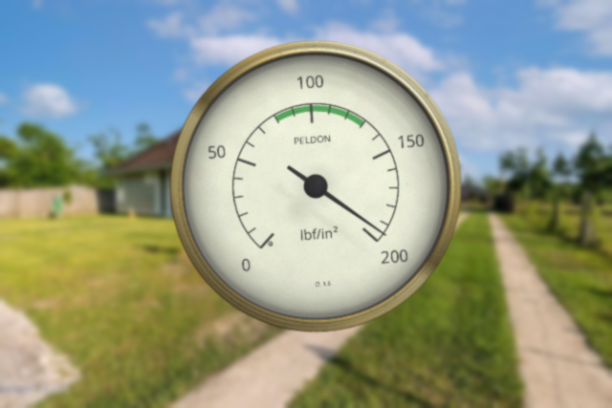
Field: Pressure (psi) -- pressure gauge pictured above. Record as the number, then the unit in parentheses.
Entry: 195 (psi)
